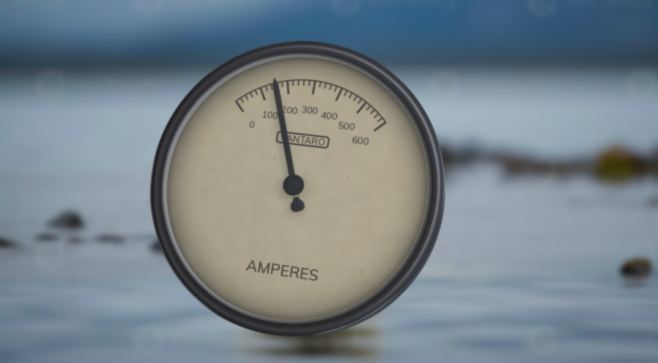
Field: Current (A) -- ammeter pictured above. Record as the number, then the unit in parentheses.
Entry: 160 (A)
